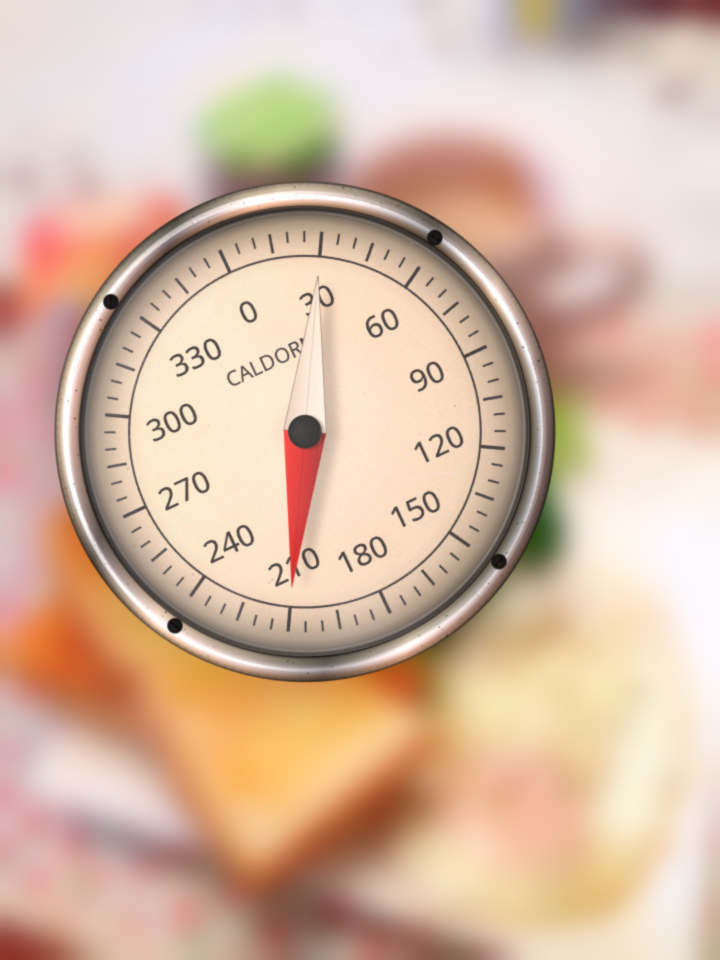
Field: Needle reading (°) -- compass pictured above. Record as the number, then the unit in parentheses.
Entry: 210 (°)
